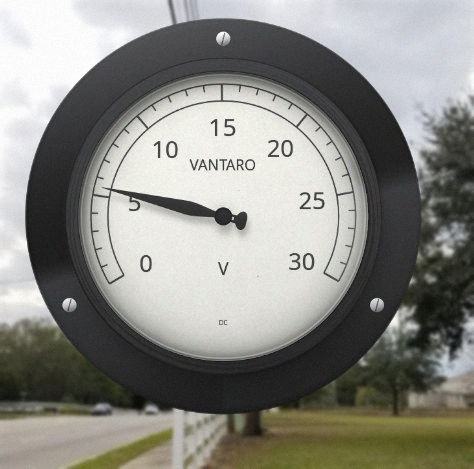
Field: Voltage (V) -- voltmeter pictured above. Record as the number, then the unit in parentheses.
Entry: 5.5 (V)
